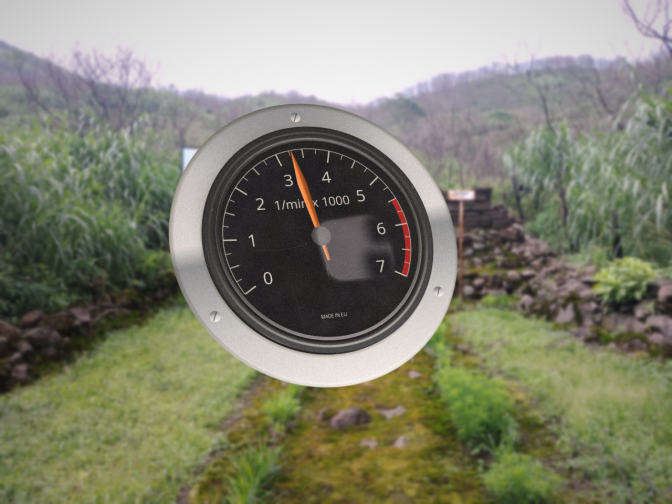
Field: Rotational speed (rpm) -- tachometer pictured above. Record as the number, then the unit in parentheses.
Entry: 3250 (rpm)
